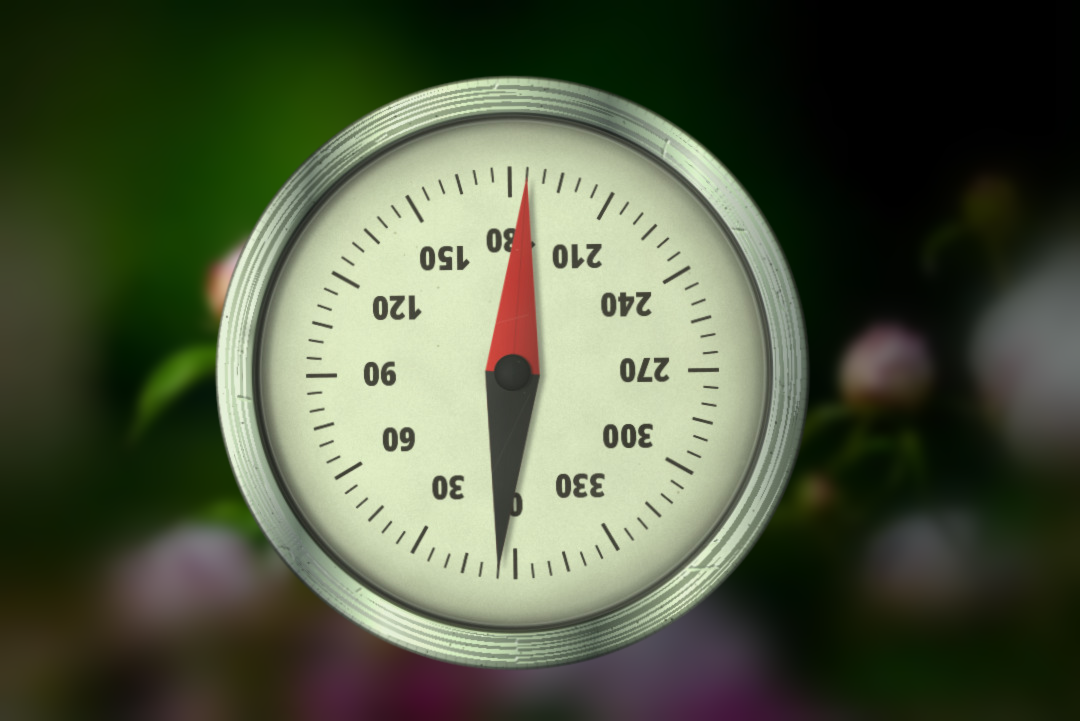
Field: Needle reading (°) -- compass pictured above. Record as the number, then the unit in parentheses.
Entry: 185 (°)
